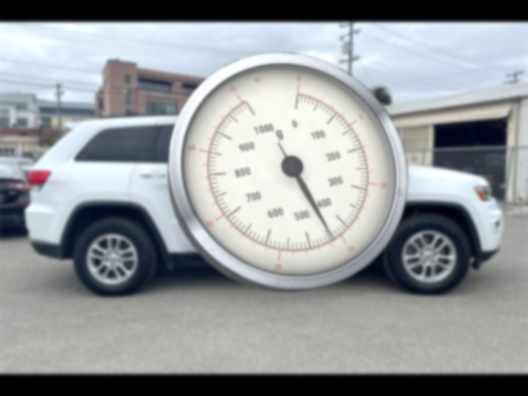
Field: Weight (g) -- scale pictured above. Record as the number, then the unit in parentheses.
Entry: 450 (g)
